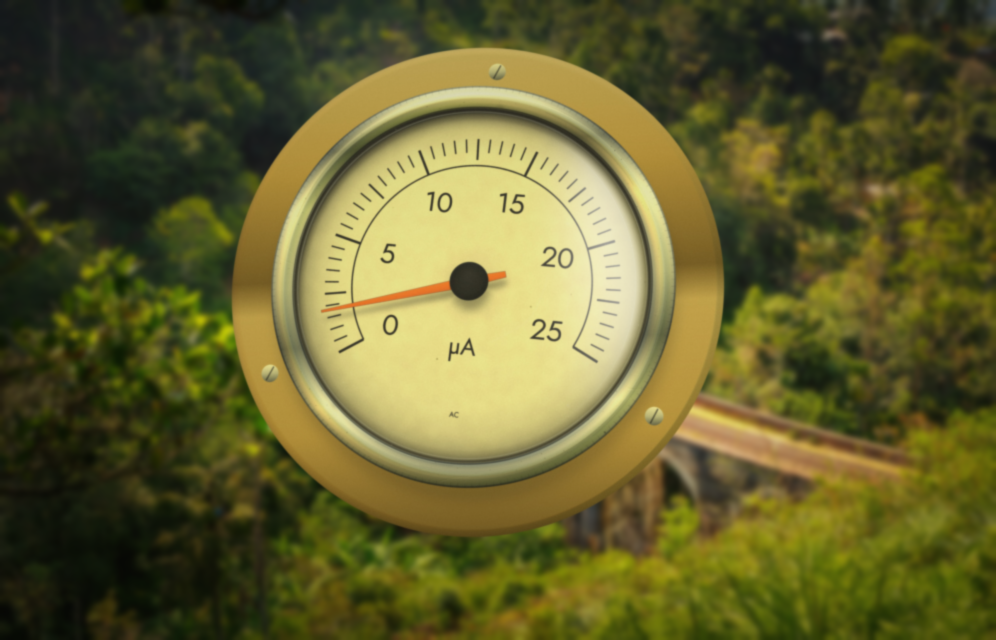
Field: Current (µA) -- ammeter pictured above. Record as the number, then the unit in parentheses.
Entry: 1.75 (µA)
